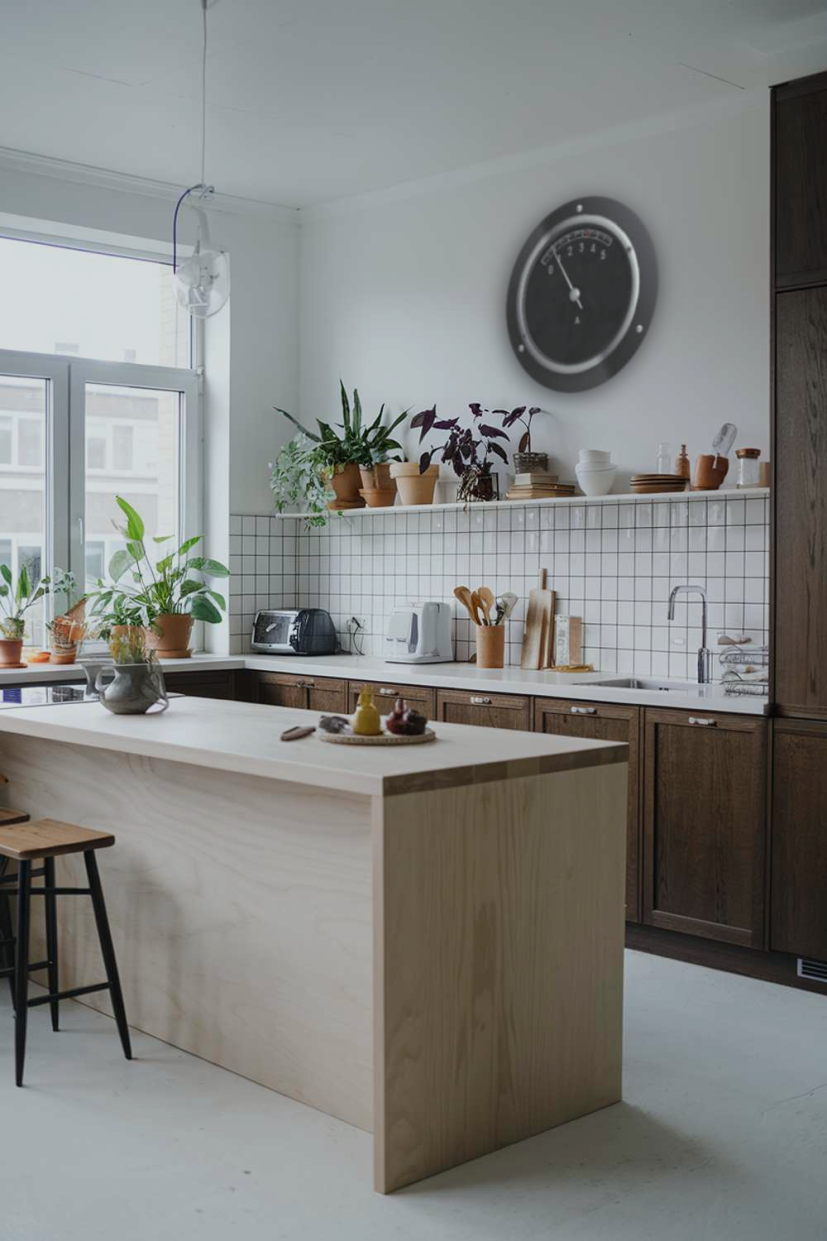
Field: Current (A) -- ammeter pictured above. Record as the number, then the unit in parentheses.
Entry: 1 (A)
